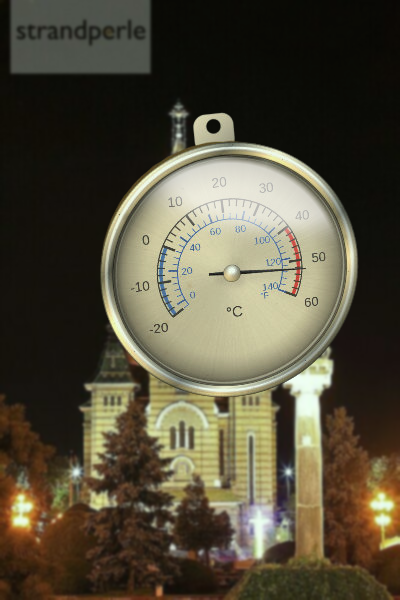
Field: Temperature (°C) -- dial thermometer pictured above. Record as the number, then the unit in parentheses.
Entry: 52 (°C)
